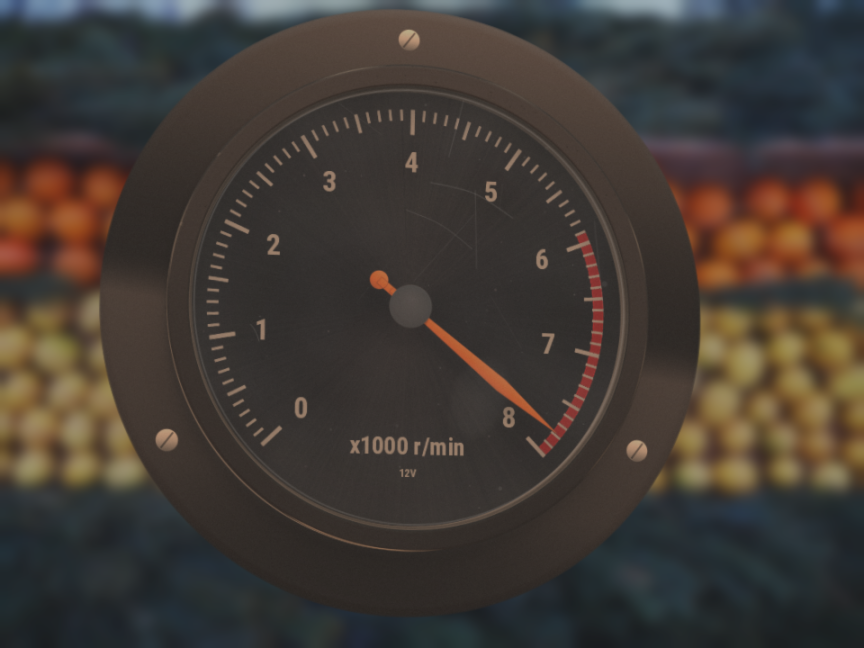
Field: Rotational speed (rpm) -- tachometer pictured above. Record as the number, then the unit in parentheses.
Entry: 7800 (rpm)
